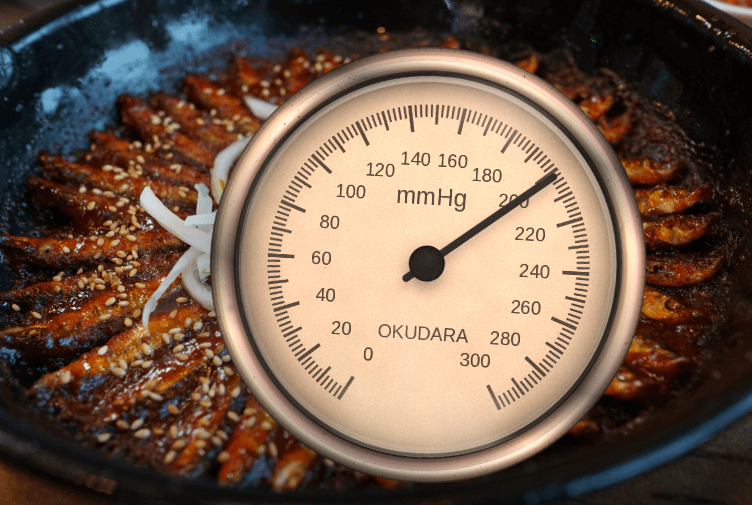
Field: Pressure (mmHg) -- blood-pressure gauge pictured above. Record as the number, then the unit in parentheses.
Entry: 202 (mmHg)
